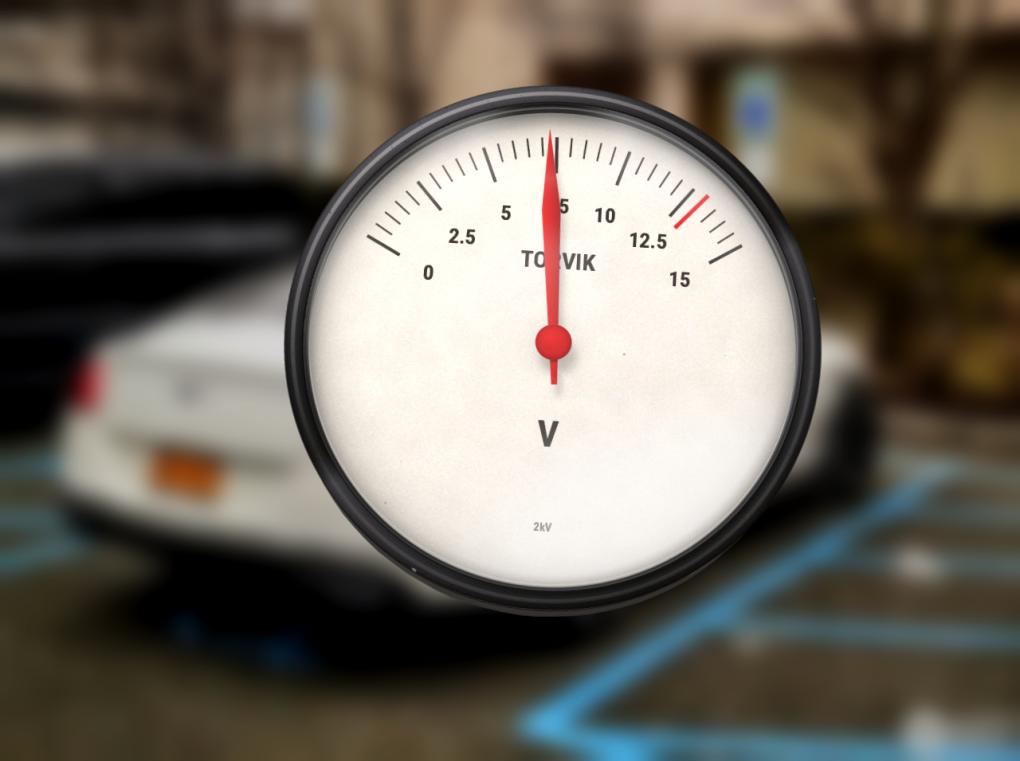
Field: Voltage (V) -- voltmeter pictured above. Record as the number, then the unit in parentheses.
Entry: 7.25 (V)
